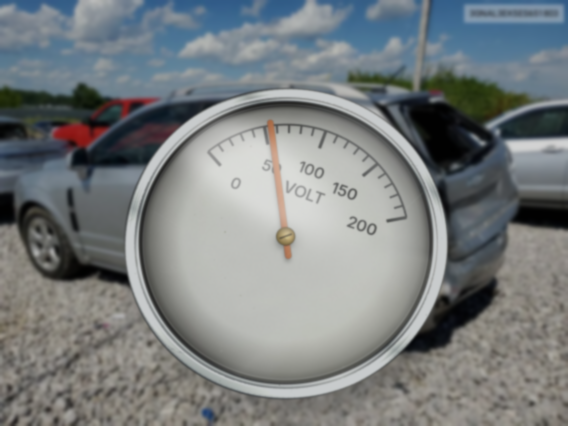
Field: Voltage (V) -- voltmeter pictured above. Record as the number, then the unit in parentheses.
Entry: 55 (V)
